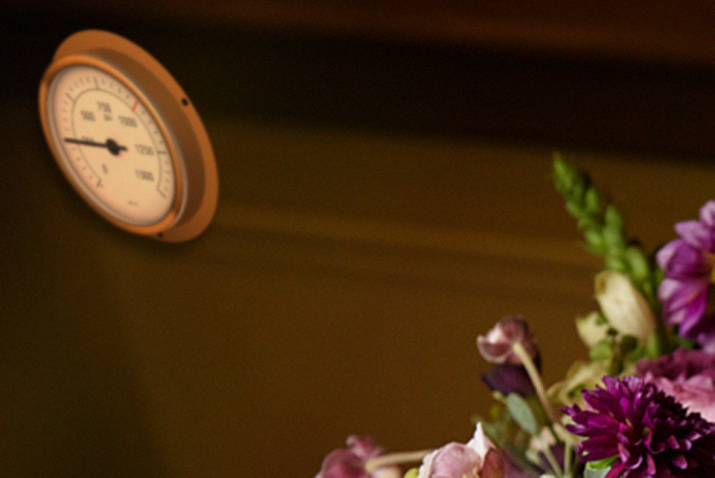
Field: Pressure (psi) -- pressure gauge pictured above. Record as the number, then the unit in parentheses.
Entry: 250 (psi)
